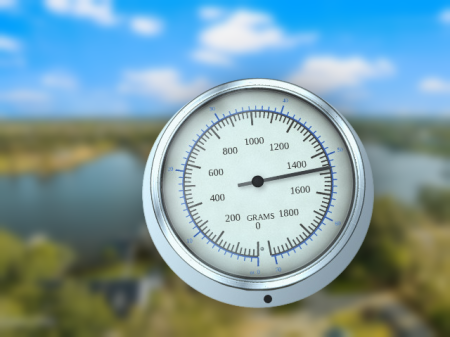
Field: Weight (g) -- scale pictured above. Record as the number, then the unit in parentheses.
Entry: 1480 (g)
